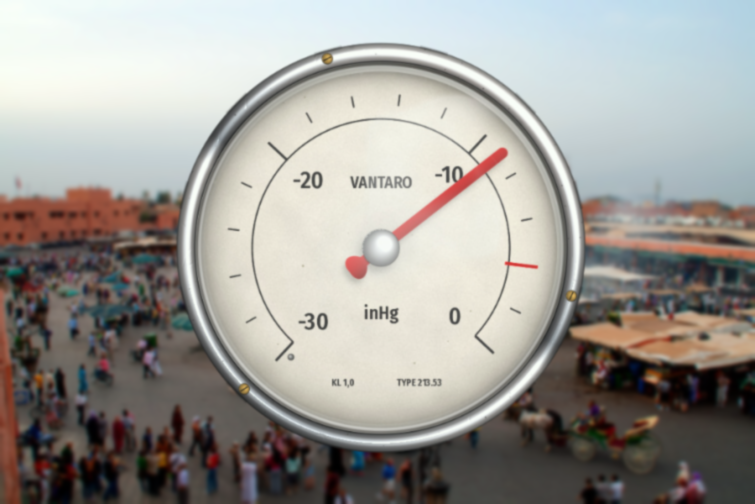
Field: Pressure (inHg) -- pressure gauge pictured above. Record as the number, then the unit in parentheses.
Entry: -9 (inHg)
